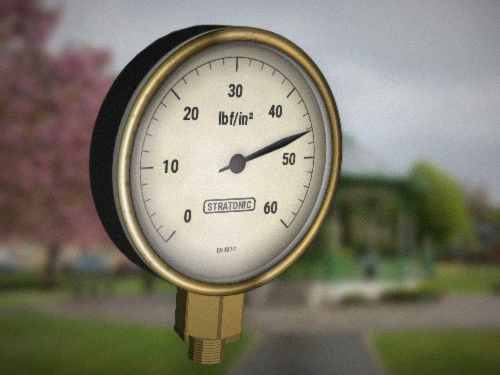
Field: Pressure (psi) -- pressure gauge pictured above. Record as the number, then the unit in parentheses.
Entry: 46 (psi)
